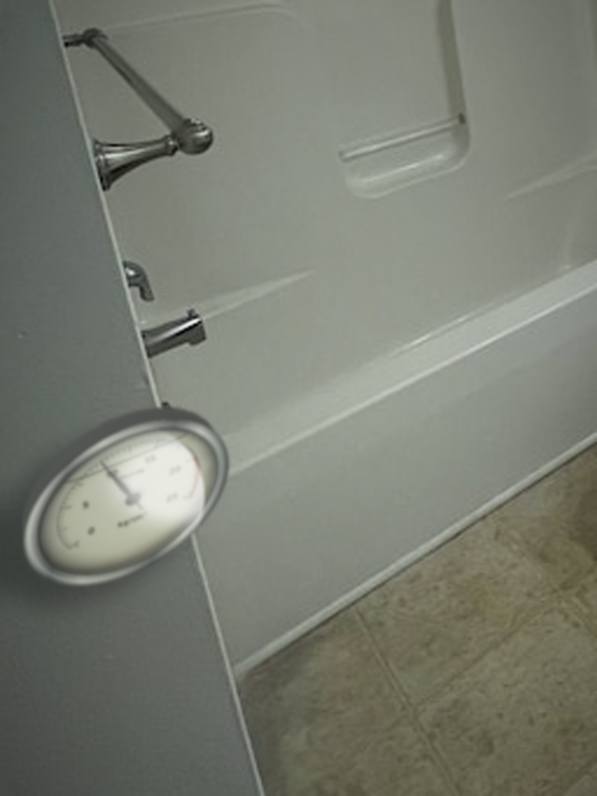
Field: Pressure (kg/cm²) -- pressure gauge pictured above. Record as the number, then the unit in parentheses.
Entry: 10 (kg/cm²)
